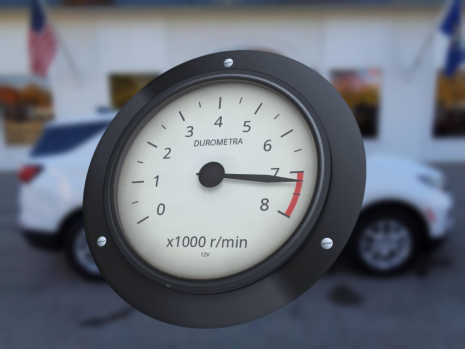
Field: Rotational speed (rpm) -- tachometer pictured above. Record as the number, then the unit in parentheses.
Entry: 7250 (rpm)
